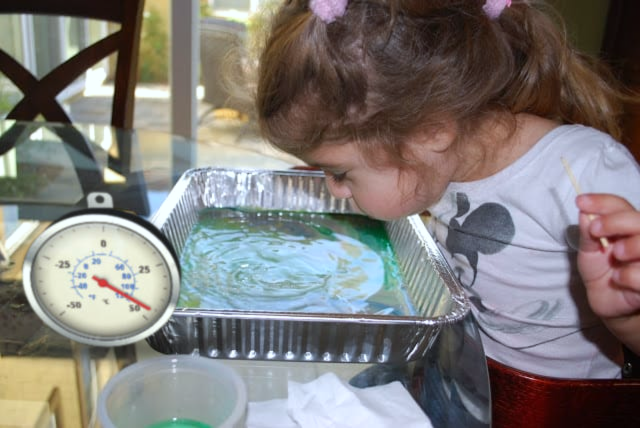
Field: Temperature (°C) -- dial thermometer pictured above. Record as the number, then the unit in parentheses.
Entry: 45 (°C)
